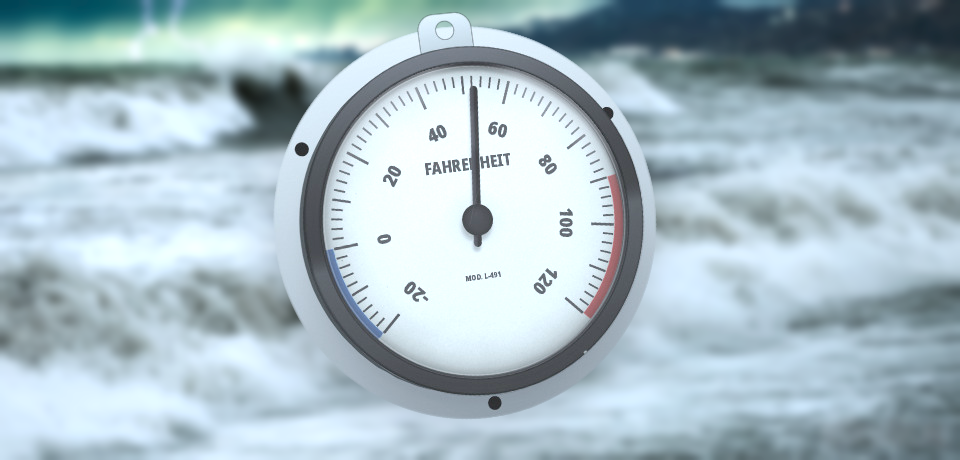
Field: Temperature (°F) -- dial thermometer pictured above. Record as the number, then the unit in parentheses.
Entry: 52 (°F)
